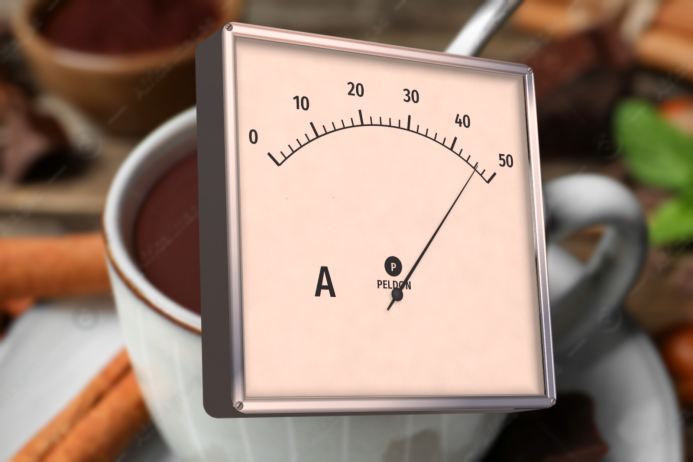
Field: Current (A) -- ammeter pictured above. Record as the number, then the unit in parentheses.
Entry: 46 (A)
